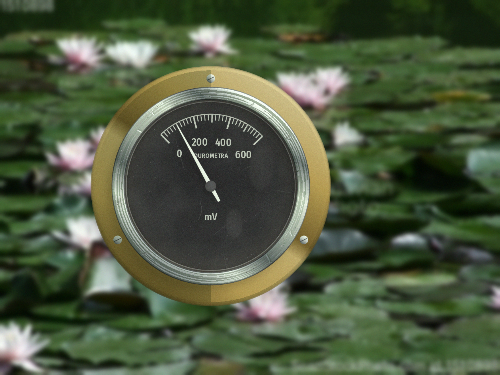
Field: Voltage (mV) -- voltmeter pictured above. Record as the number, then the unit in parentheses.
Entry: 100 (mV)
